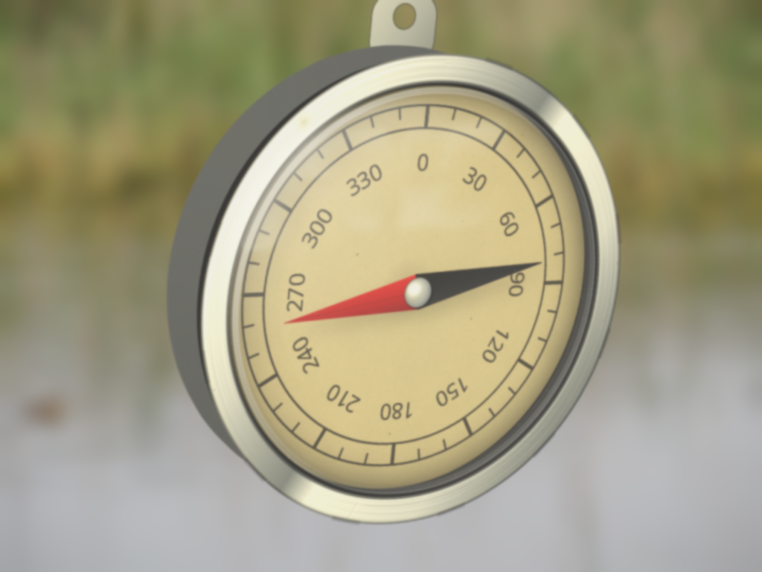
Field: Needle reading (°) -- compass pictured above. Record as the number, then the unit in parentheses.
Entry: 260 (°)
